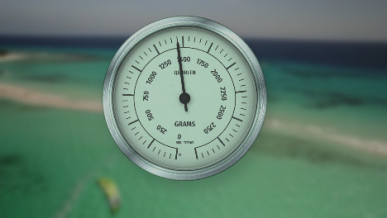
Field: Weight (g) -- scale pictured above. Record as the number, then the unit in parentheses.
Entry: 1450 (g)
